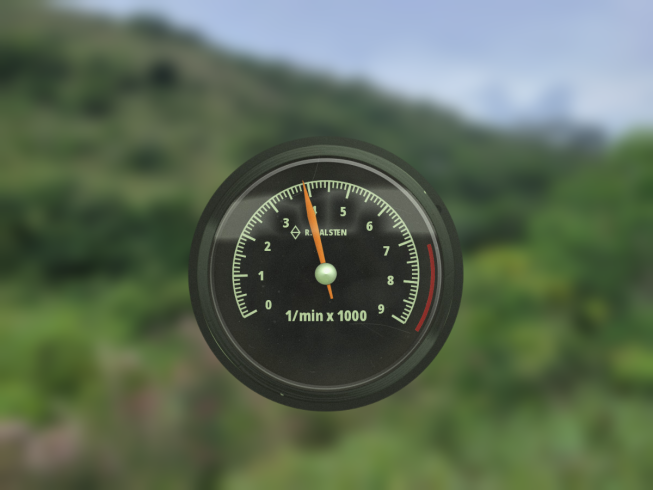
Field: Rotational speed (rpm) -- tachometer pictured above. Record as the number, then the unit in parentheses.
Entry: 3900 (rpm)
